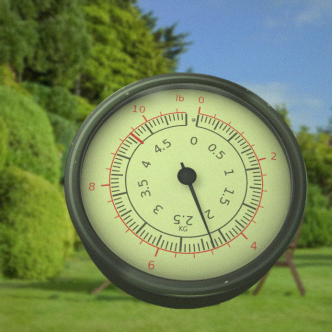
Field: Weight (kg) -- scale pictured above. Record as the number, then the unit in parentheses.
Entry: 2.15 (kg)
